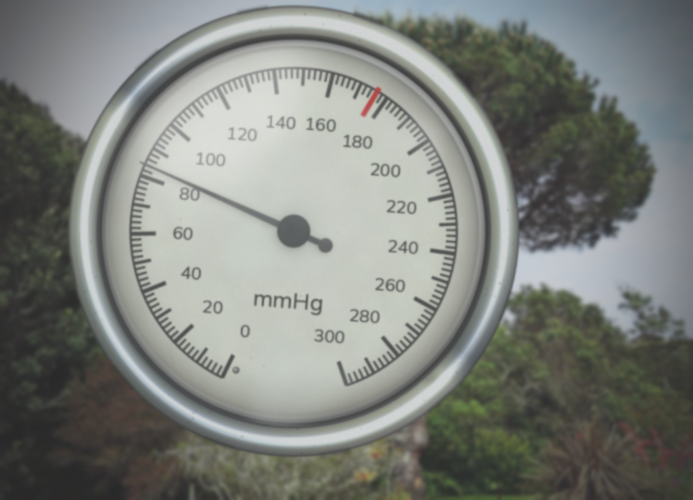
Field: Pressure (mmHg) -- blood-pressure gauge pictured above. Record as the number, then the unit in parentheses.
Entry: 84 (mmHg)
